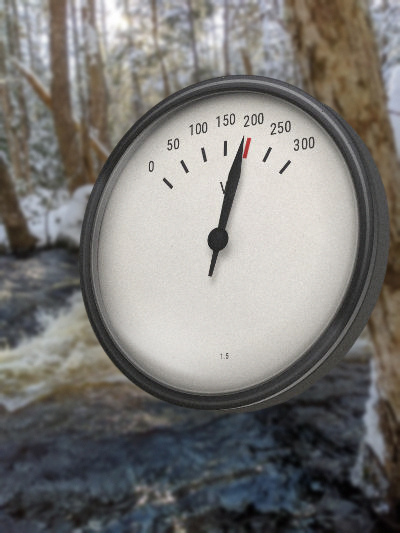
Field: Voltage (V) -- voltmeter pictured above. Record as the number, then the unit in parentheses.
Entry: 200 (V)
